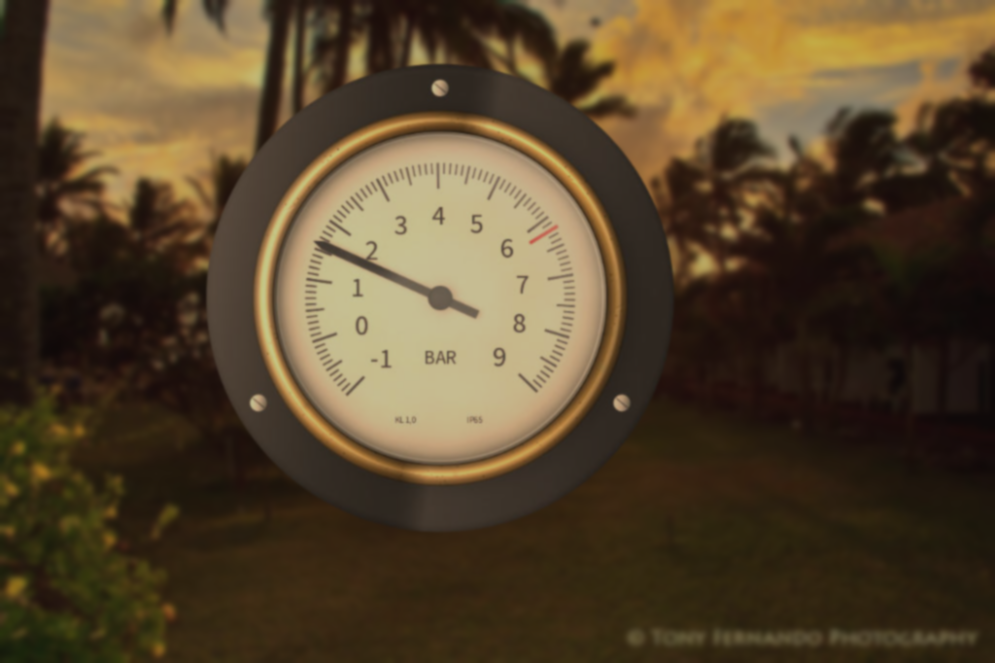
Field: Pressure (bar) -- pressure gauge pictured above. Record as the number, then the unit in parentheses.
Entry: 1.6 (bar)
